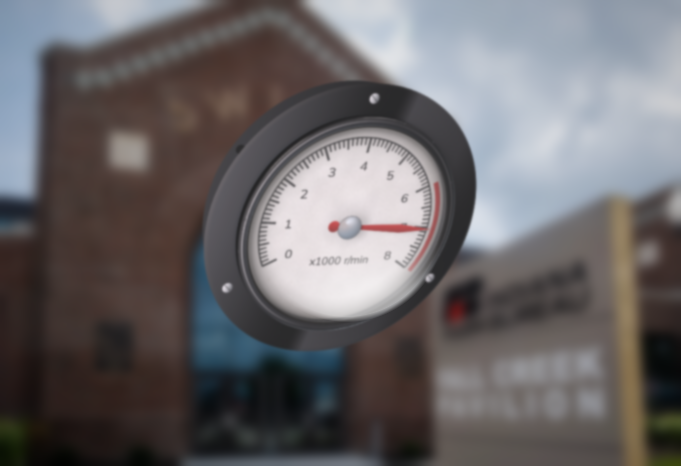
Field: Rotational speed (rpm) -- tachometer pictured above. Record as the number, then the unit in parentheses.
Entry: 7000 (rpm)
